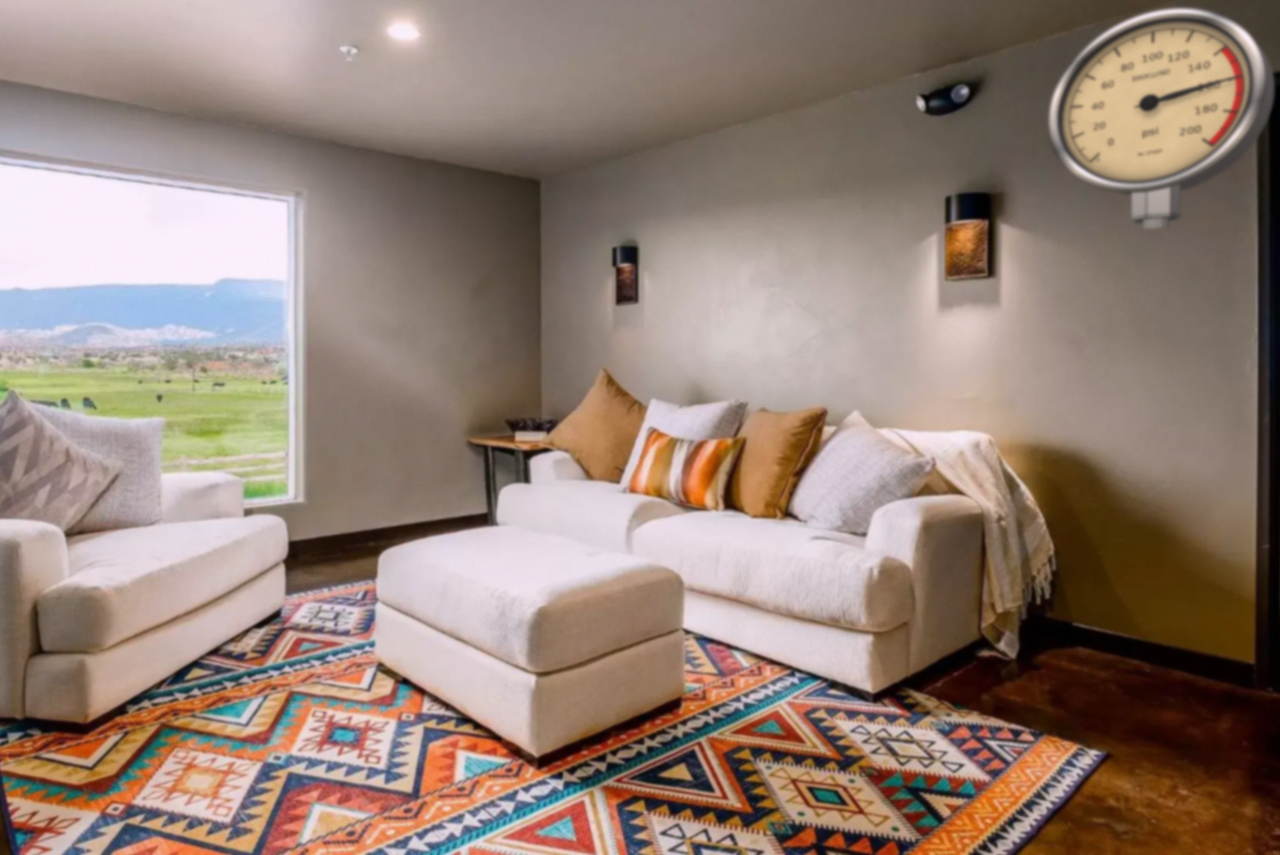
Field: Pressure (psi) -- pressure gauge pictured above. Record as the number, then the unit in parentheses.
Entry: 160 (psi)
